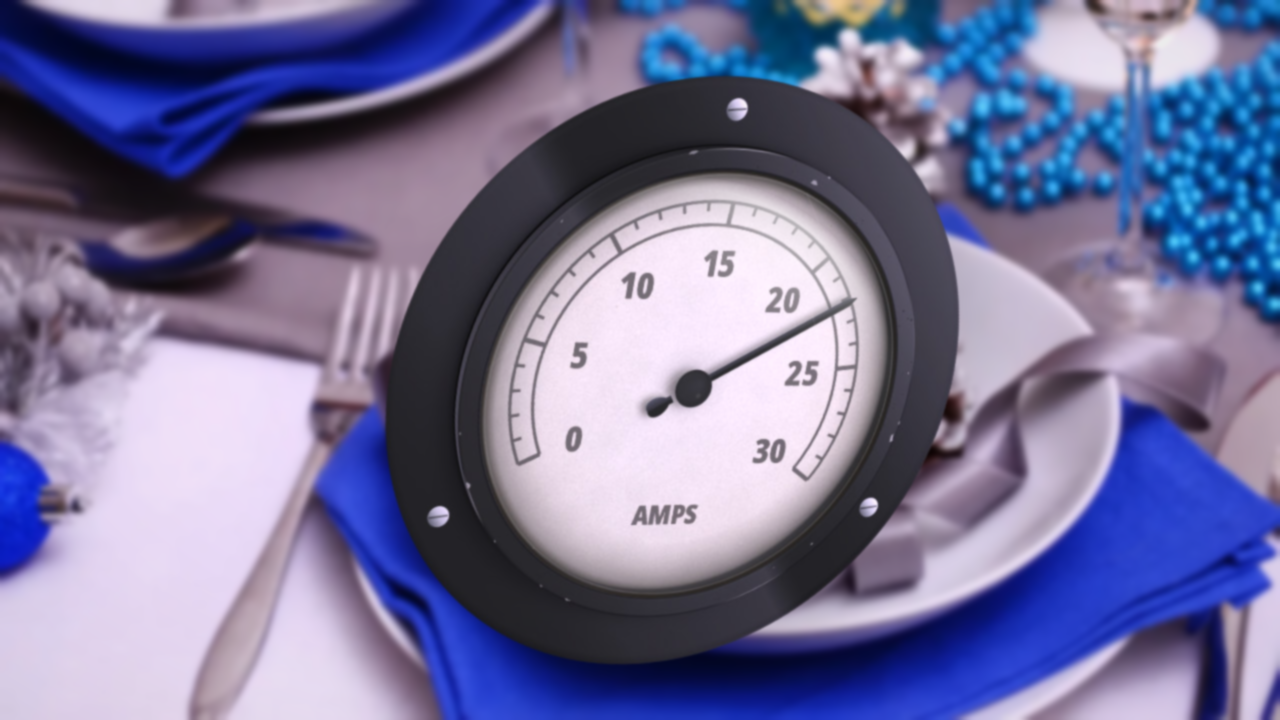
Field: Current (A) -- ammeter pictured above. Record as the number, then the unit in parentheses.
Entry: 22 (A)
